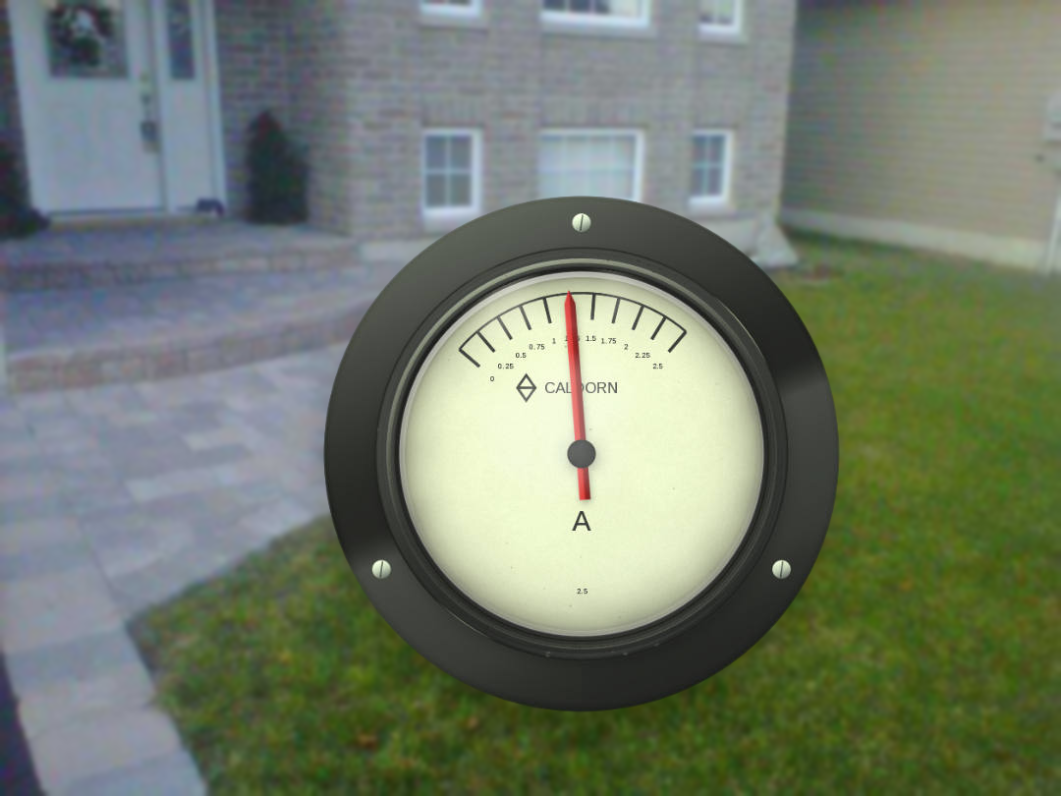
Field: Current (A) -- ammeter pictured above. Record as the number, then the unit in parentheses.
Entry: 1.25 (A)
